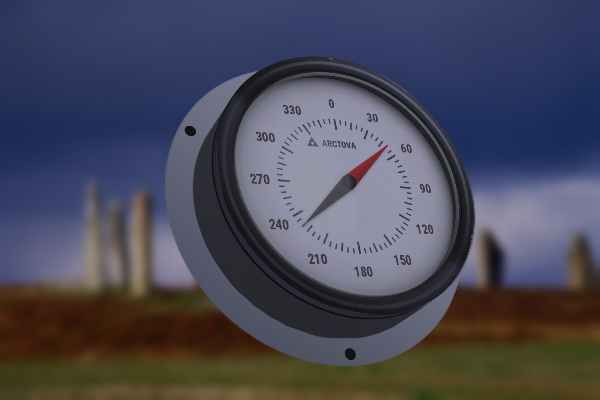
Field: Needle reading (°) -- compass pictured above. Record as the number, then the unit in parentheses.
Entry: 50 (°)
